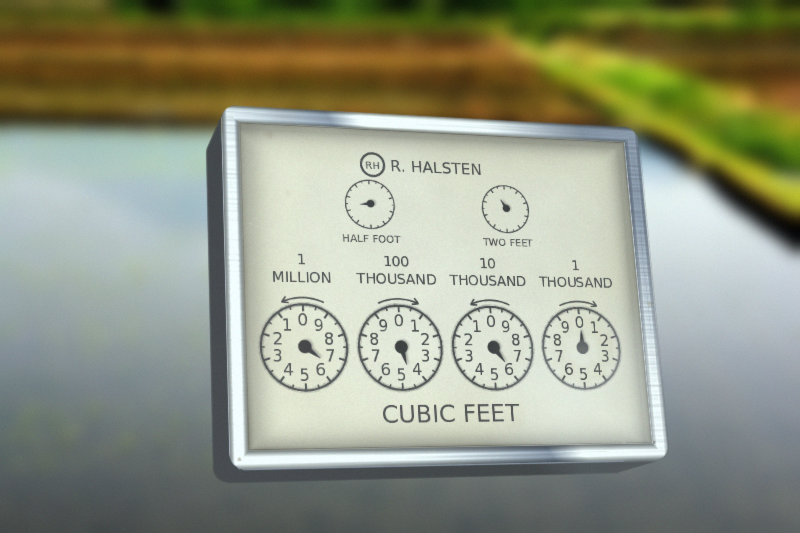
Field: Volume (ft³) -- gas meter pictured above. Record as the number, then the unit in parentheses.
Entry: 646000 (ft³)
